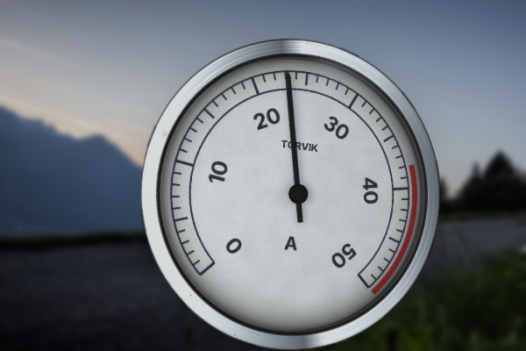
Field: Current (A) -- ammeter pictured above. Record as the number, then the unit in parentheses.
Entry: 23 (A)
